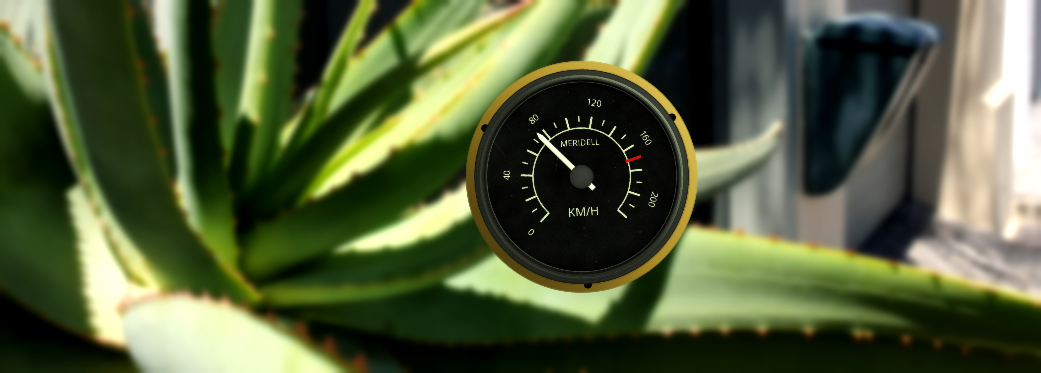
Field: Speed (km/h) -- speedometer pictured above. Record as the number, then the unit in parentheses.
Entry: 75 (km/h)
